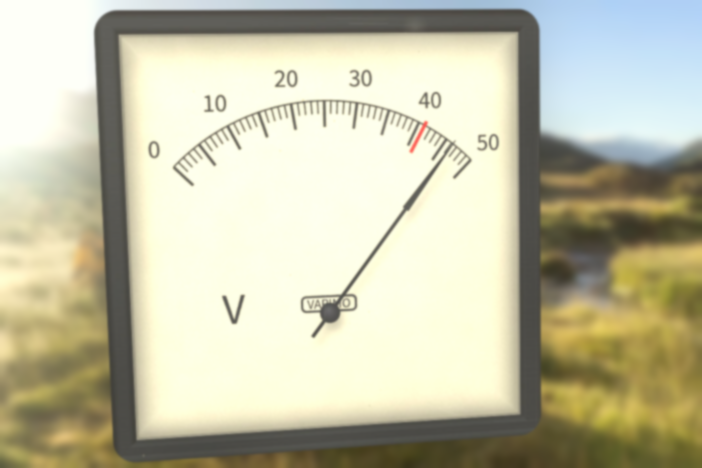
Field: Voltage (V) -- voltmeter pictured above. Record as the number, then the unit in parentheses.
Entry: 46 (V)
